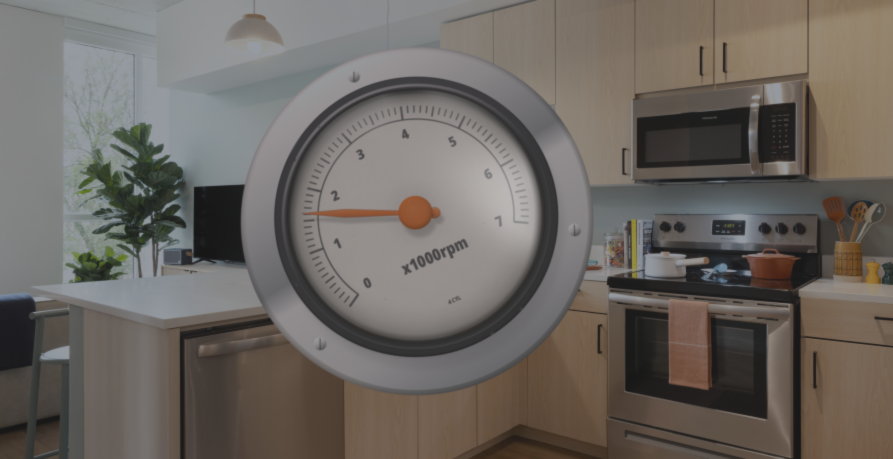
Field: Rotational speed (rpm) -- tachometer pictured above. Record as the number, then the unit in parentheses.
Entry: 1600 (rpm)
